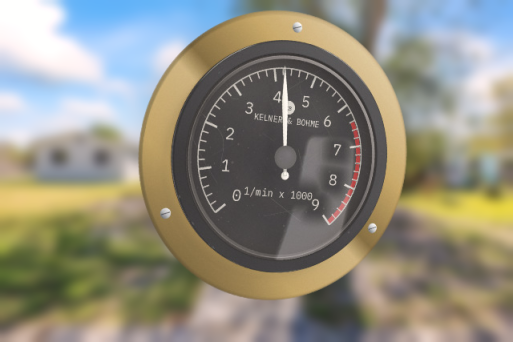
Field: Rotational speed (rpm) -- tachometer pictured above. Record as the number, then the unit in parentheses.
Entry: 4200 (rpm)
